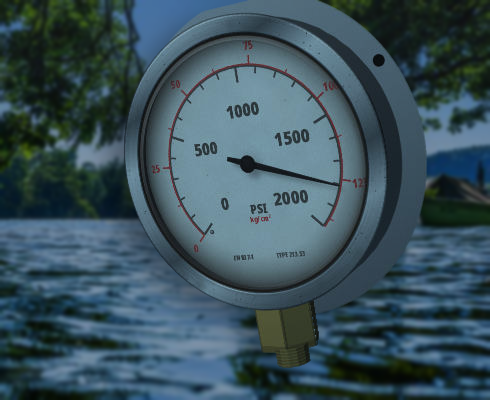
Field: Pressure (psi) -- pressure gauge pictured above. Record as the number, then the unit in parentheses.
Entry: 1800 (psi)
